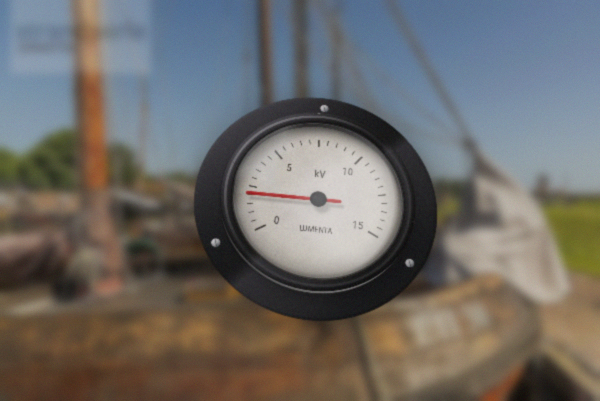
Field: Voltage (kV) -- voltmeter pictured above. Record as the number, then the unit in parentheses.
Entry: 2 (kV)
